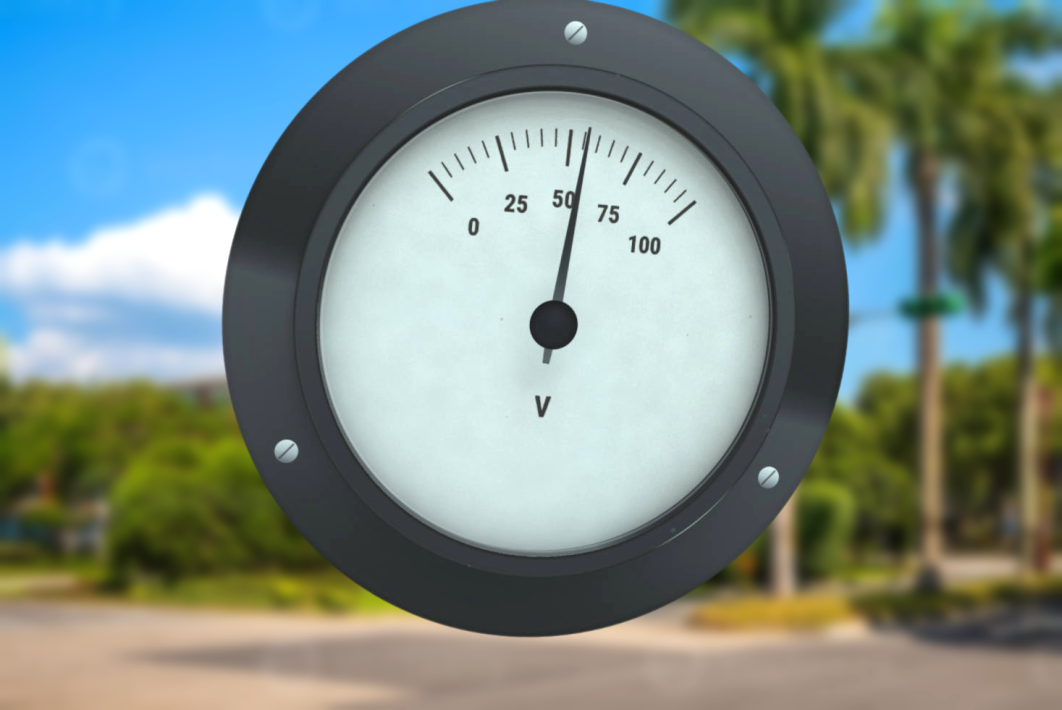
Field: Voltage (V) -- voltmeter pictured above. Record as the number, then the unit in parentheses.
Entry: 55 (V)
